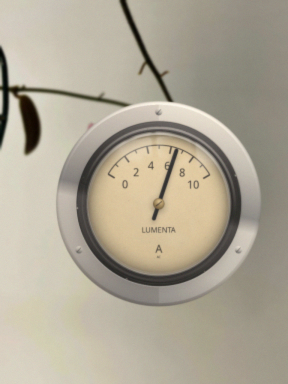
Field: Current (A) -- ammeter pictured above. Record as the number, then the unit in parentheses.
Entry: 6.5 (A)
